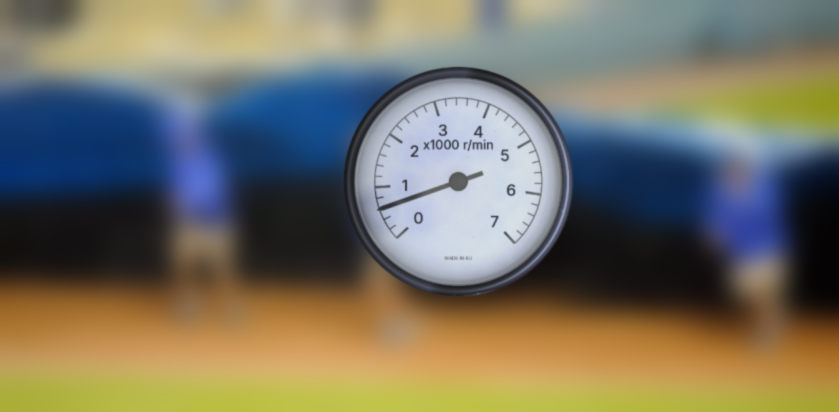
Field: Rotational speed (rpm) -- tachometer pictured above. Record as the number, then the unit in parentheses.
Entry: 600 (rpm)
